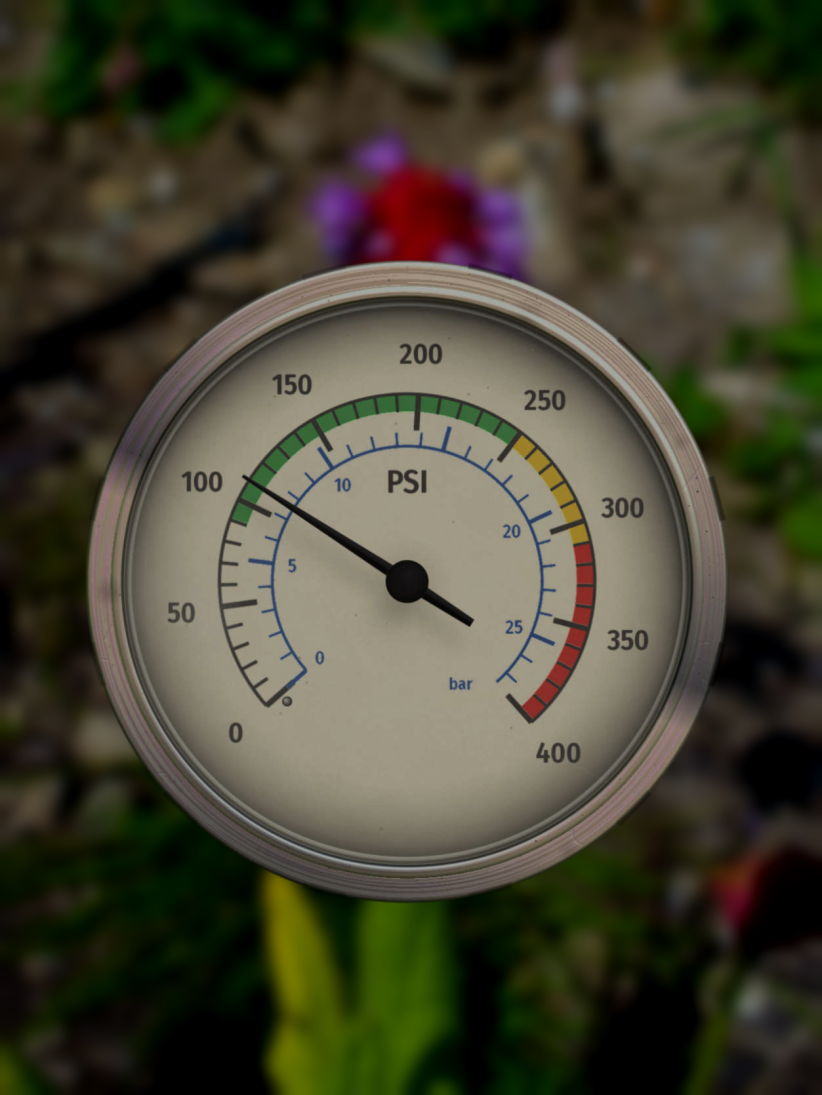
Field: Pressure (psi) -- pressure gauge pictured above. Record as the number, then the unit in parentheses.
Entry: 110 (psi)
